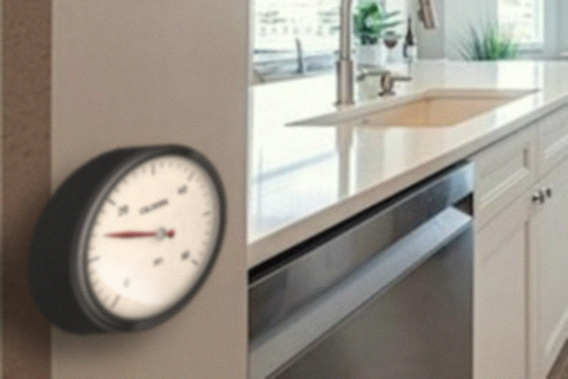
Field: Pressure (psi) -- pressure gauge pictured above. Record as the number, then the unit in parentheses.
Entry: 14 (psi)
